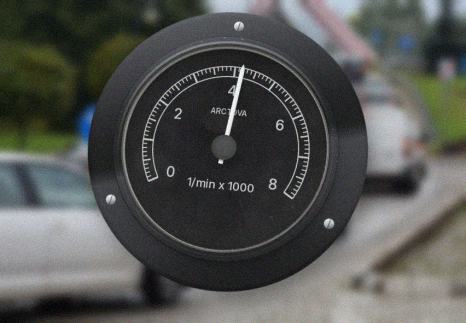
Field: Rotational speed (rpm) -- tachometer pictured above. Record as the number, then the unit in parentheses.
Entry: 4200 (rpm)
